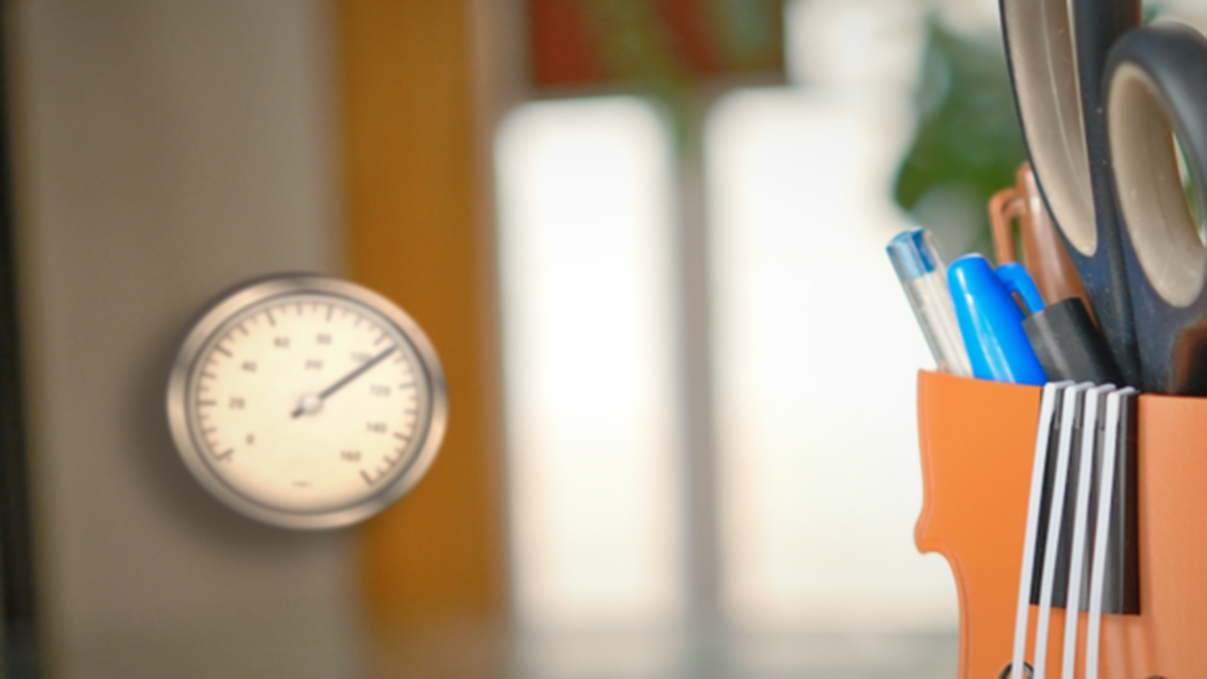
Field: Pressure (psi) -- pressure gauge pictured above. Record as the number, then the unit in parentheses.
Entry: 105 (psi)
